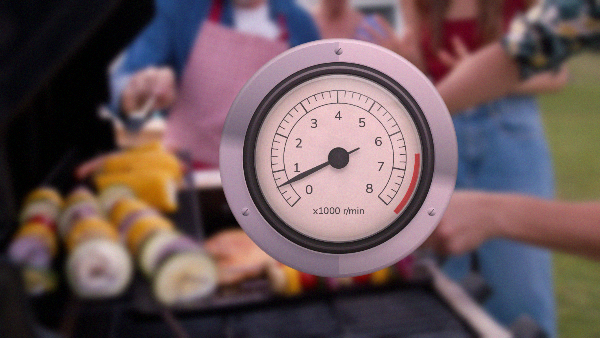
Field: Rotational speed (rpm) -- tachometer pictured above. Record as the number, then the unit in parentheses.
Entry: 600 (rpm)
